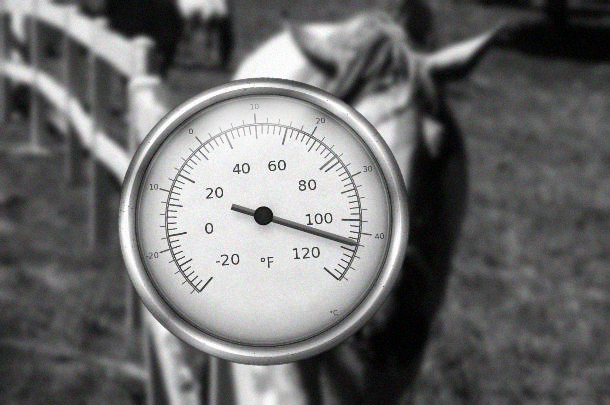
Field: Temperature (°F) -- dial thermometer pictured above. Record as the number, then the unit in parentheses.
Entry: 108 (°F)
